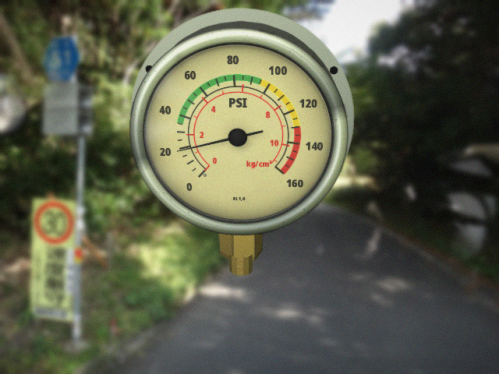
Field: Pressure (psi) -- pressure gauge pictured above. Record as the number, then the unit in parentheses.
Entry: 20 (psi)
